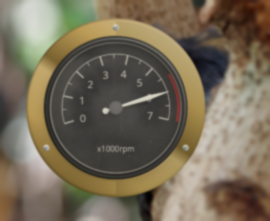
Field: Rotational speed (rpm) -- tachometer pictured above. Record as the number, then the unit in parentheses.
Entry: 6000 (rpm)
